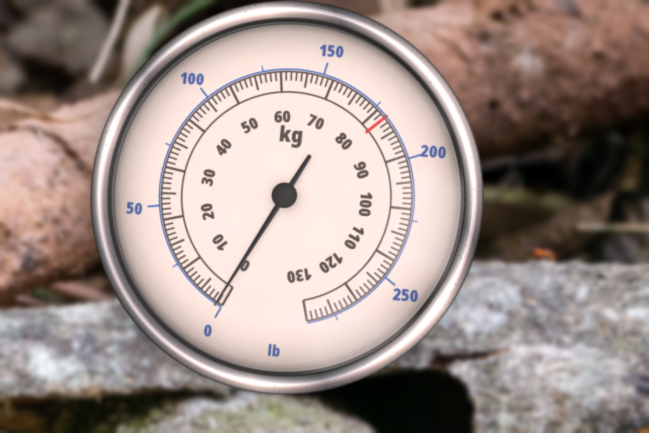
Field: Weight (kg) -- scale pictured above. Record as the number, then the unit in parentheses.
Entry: 1 (kg)
